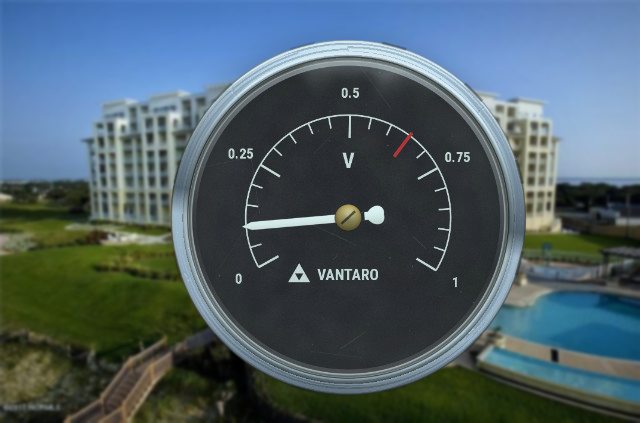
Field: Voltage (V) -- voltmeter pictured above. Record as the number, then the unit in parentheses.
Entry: 0.1 (V)
